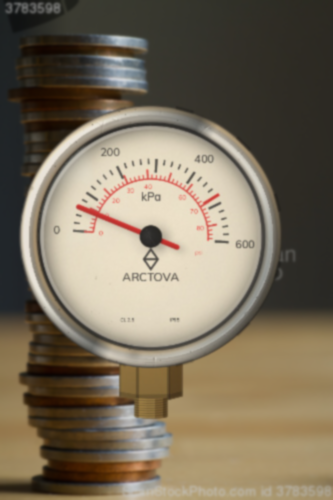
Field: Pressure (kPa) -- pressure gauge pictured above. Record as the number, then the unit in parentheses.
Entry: 60 (kPa)
